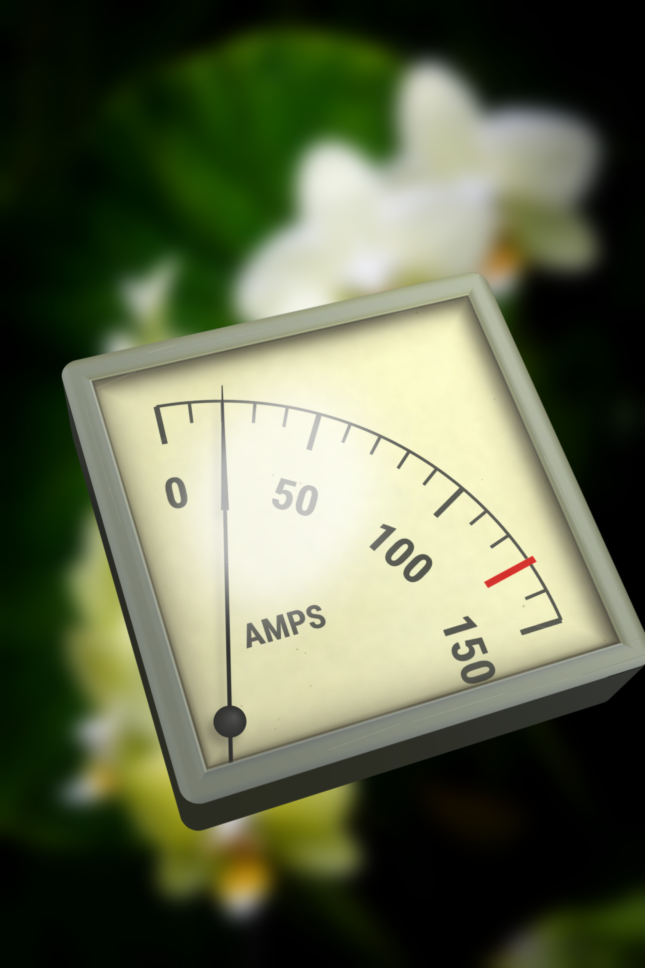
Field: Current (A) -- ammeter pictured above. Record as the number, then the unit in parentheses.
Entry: 20 (A)
